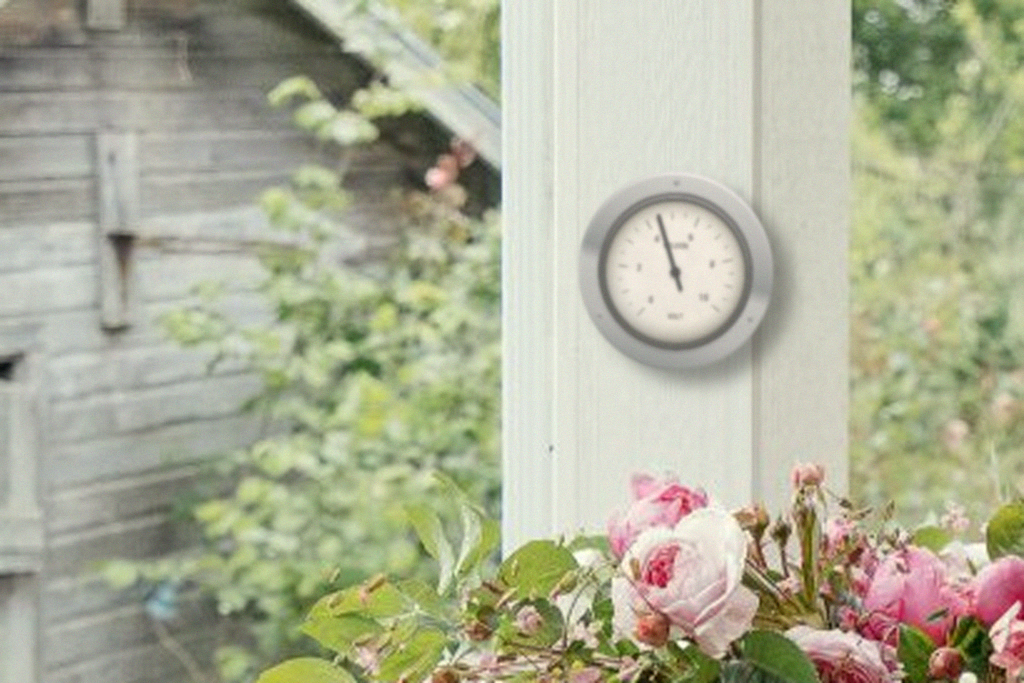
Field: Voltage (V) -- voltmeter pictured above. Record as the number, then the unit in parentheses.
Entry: 4.5 (V)
